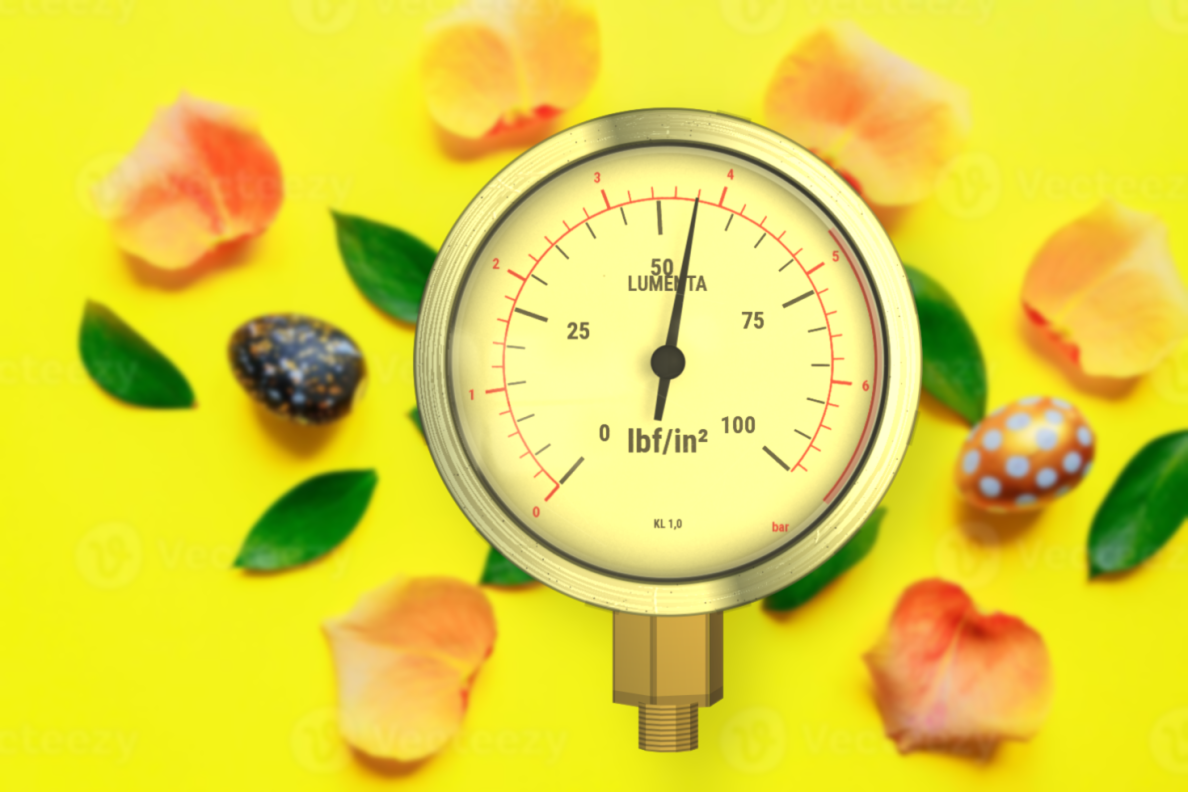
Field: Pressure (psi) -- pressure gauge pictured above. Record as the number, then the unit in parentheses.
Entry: 55 (psi)
